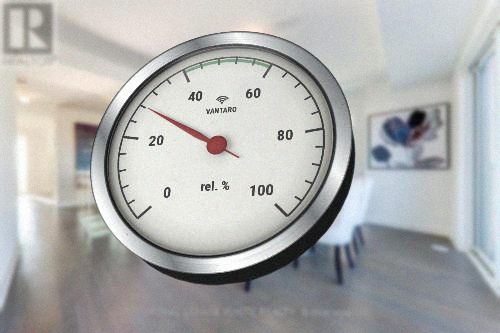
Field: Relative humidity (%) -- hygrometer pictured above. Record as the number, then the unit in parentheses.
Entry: 28 (%)
